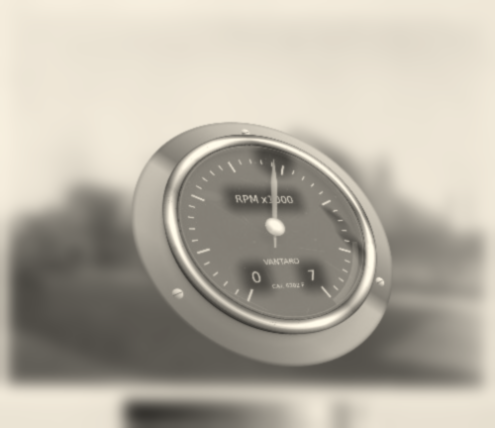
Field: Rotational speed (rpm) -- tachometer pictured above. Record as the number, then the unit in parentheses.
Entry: 3800 (rpm)
